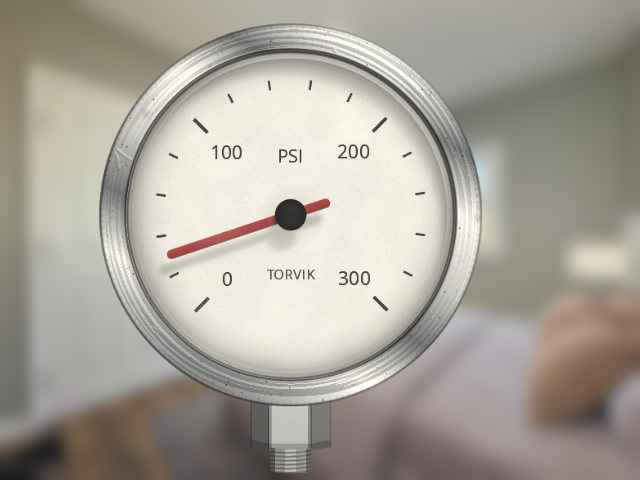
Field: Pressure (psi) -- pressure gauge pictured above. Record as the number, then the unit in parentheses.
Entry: 30 (psi)
